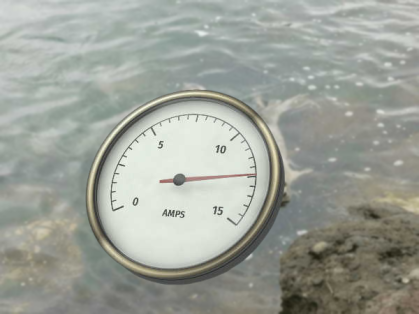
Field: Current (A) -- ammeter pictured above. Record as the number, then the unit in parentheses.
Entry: 12.5 (A)
